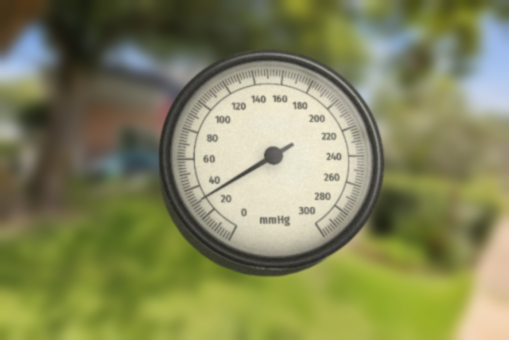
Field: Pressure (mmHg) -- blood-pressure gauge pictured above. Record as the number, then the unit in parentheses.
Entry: 30 (mmHg)
